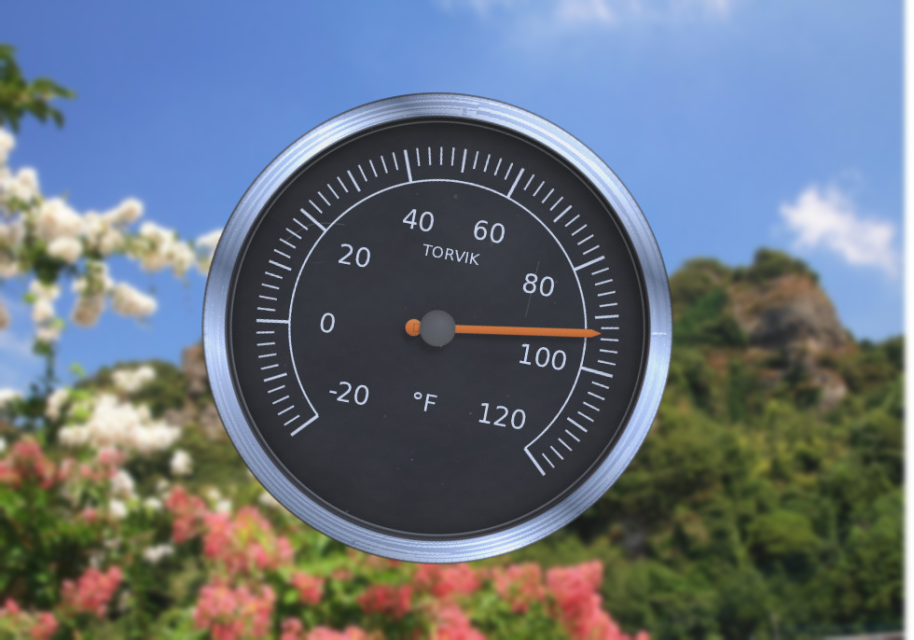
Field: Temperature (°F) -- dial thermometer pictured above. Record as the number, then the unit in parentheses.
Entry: 93 (°F)
